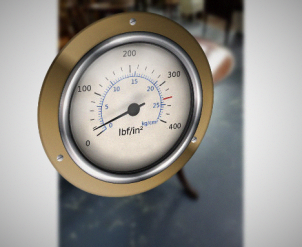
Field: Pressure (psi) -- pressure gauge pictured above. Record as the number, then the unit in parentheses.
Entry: 20 (psi)
